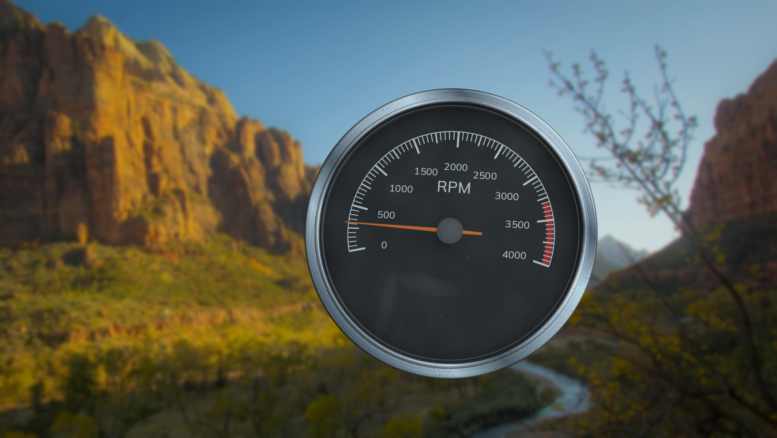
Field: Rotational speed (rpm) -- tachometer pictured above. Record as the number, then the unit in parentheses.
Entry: 300 (rpm)
